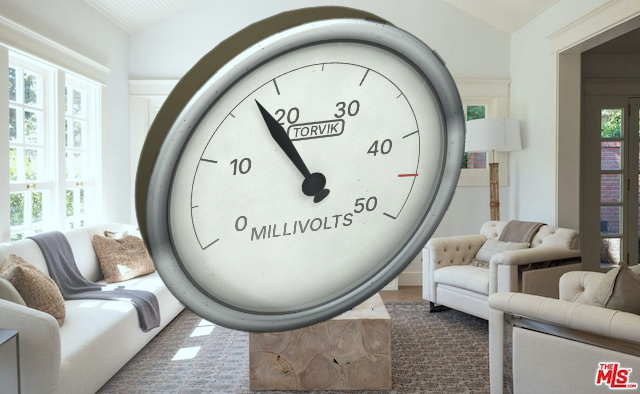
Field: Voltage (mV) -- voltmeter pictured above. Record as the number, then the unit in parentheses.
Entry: 17.5 (mV)
